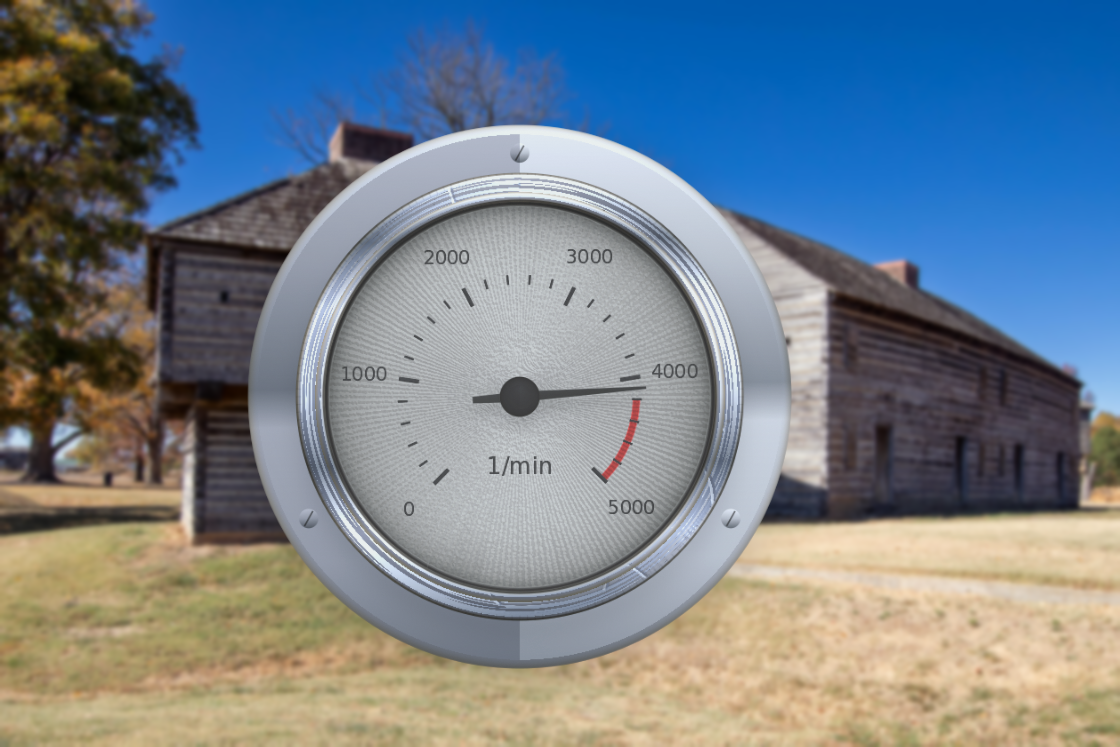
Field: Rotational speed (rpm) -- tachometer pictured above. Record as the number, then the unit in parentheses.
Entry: 4100 (rpm)
